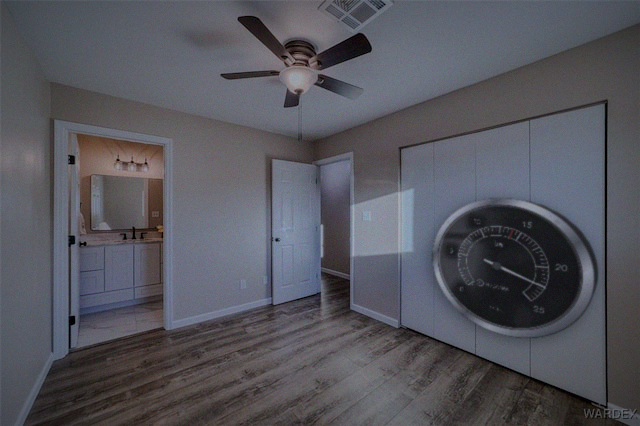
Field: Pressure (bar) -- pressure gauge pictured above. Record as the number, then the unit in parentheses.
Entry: 22.5 (bar)
